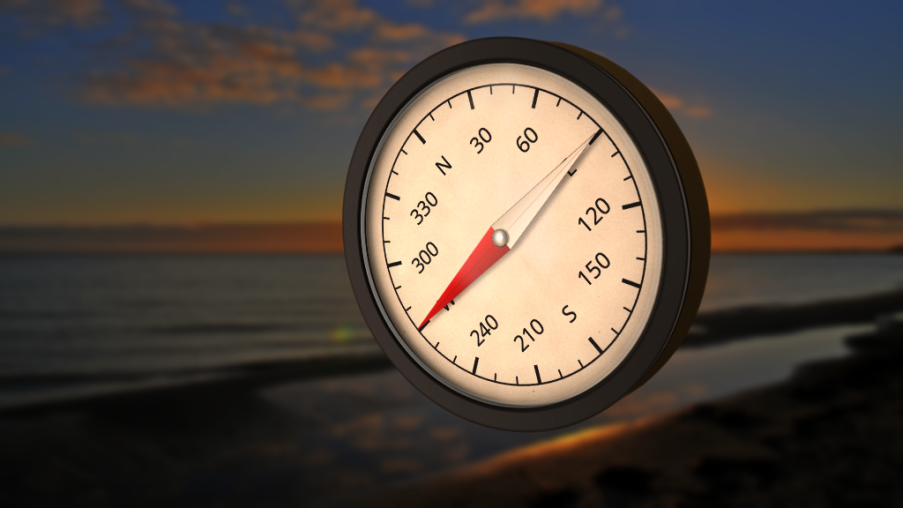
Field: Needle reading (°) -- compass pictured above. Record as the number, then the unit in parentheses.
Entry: 270 (°)
